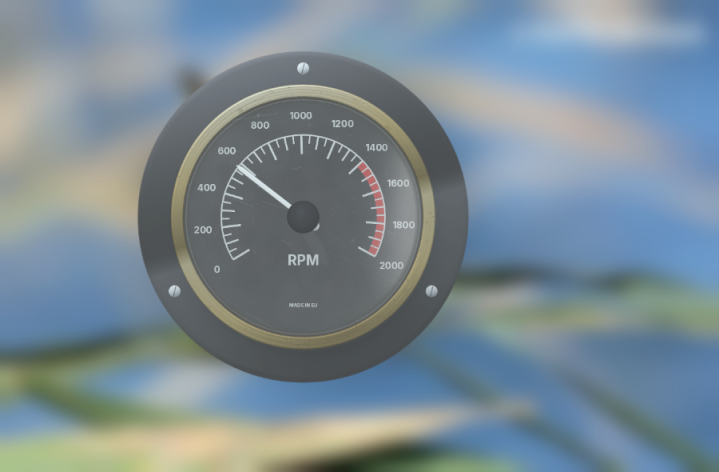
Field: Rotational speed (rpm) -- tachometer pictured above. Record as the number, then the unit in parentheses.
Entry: 575 (rpm)
